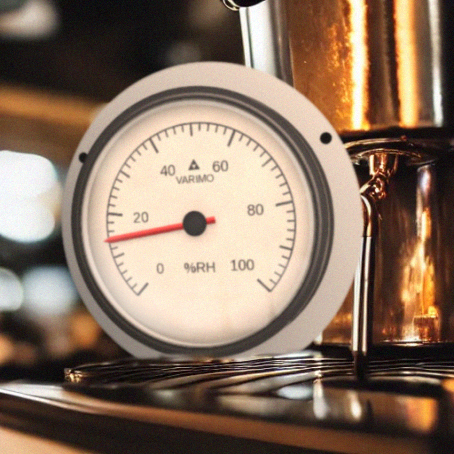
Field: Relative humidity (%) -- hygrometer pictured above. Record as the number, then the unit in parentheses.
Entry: 14 (%)
